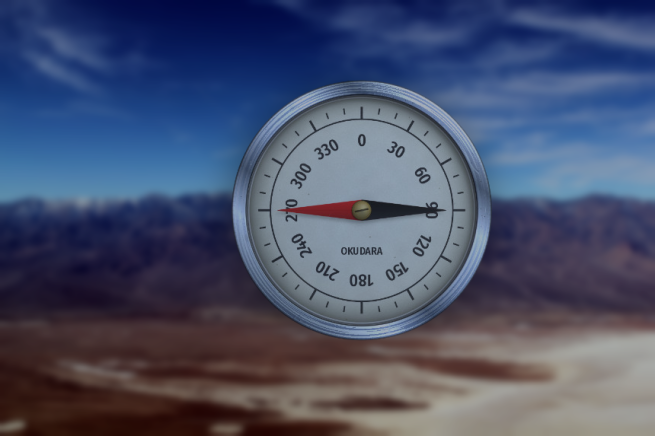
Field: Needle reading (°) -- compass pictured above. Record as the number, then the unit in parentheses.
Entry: 270 (°)
